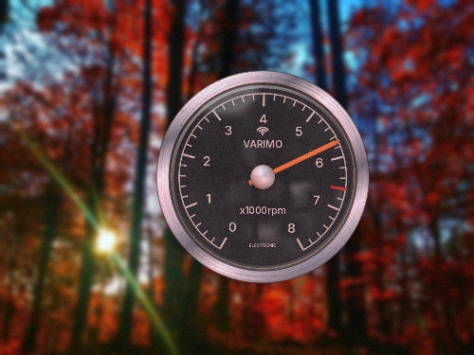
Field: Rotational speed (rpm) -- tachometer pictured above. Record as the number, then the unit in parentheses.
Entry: 5700 (rpm)
